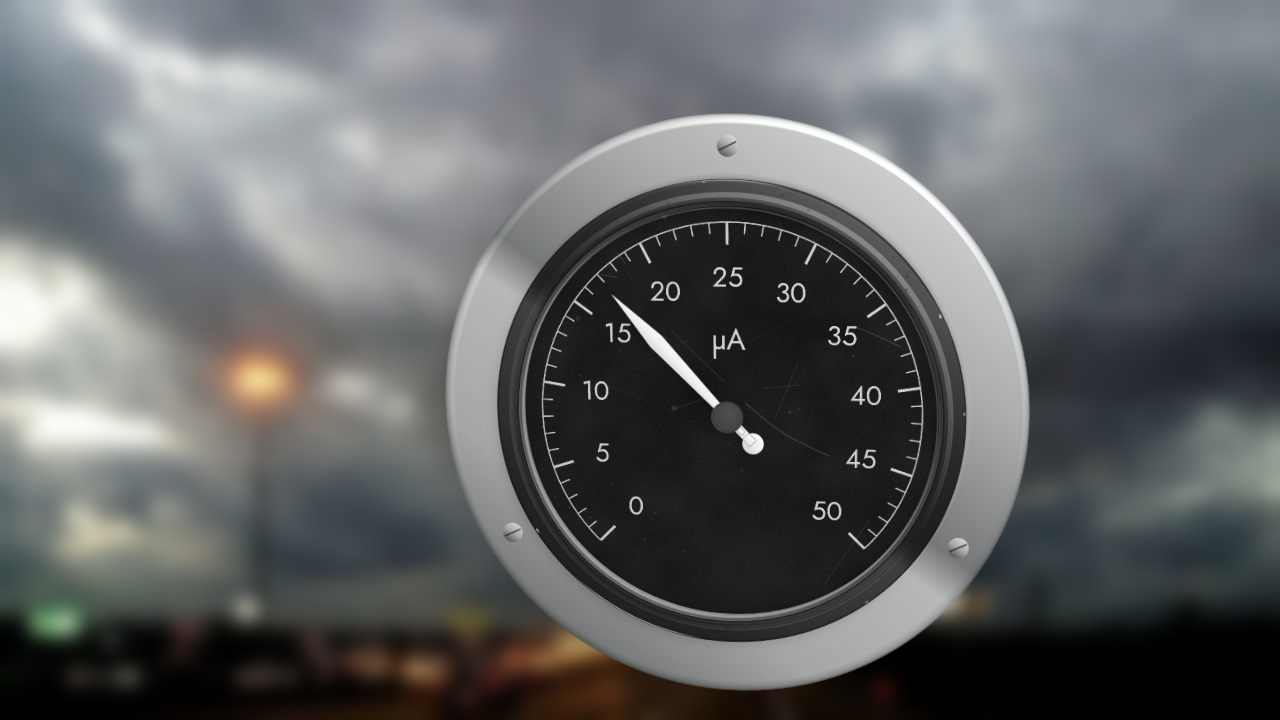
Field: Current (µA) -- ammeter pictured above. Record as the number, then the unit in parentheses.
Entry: 17 (µA)
